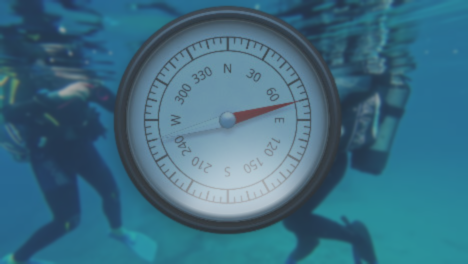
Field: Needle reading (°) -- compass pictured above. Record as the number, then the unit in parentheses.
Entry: 75 (°)
